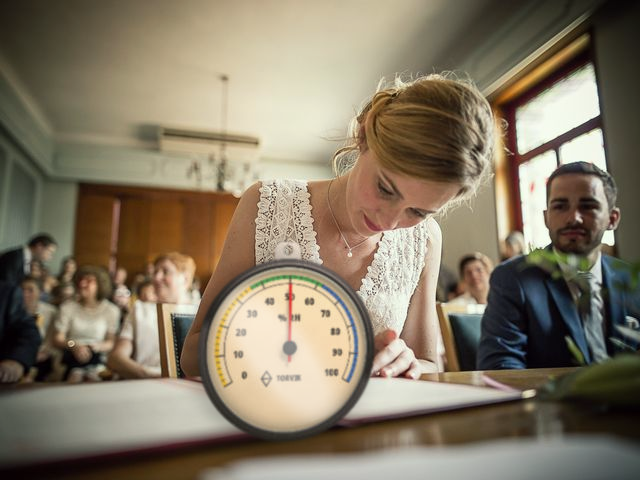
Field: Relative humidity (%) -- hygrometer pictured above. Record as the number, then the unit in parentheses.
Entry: 50 (%)
